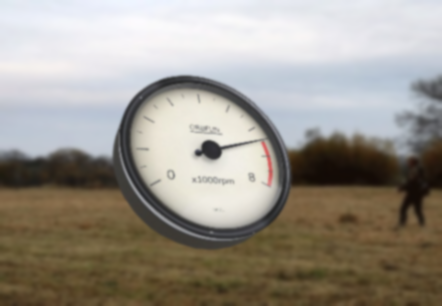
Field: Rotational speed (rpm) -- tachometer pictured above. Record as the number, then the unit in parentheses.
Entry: 6500 (rpm)
